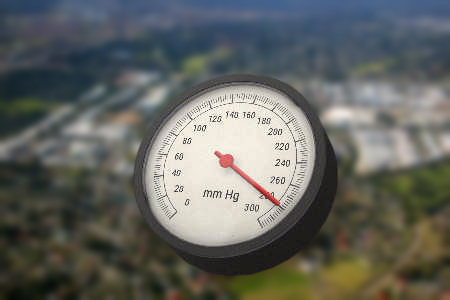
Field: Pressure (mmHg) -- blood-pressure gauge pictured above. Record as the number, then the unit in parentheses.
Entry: 280 (mmHg)
